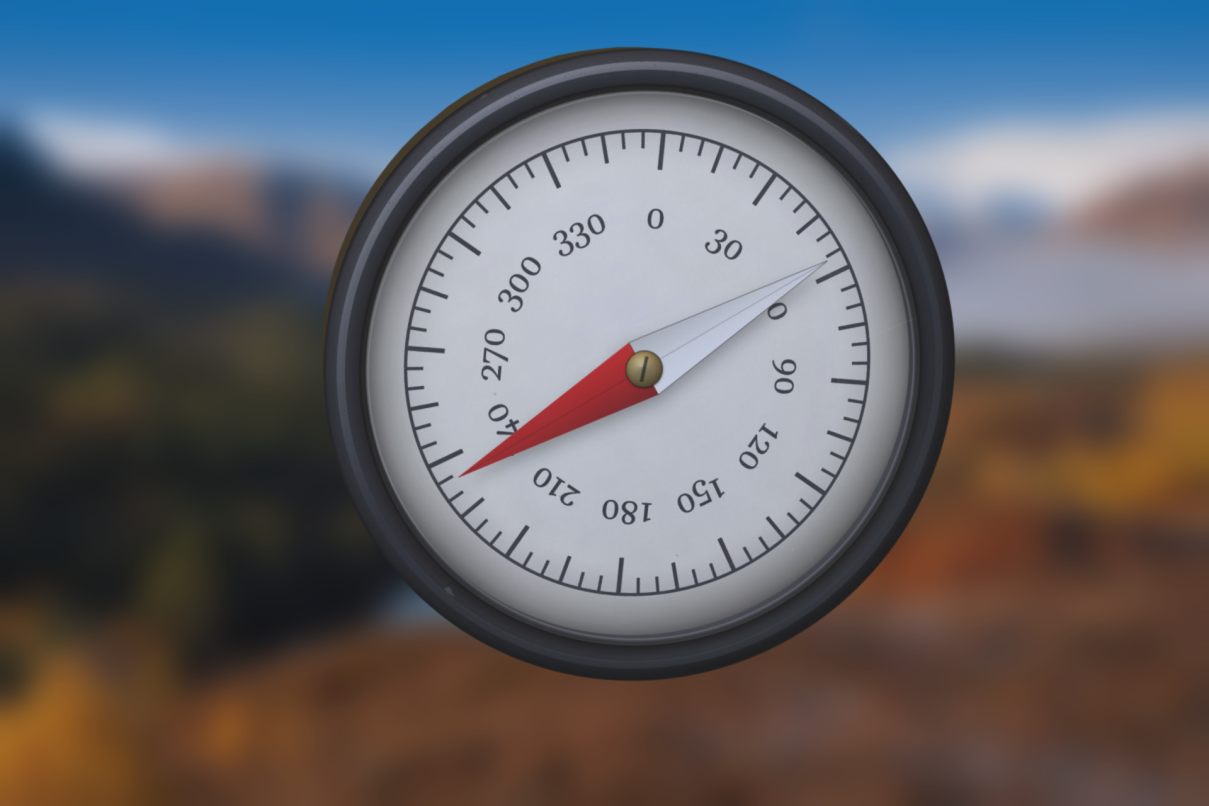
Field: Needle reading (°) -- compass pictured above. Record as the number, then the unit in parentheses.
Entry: 235 (°)
